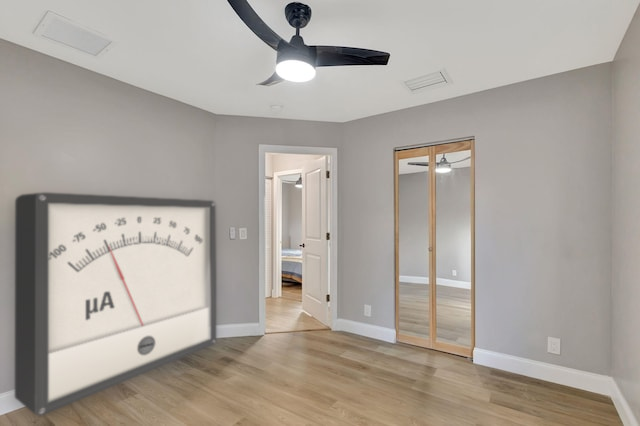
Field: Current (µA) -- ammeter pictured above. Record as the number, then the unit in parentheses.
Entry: -50 (µA)
